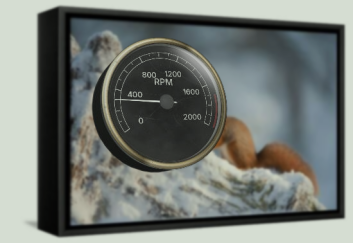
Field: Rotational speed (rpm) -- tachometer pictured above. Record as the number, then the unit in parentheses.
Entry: 300 (rpm)
